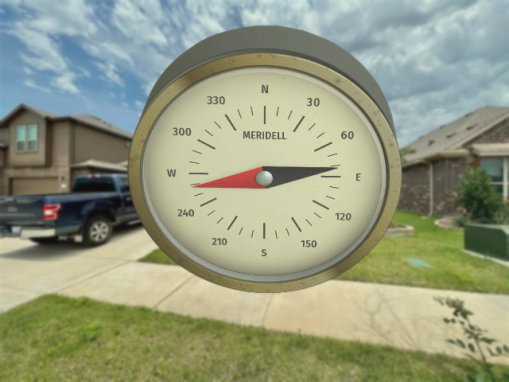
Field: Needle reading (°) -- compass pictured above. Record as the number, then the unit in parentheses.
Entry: 260 (°)
